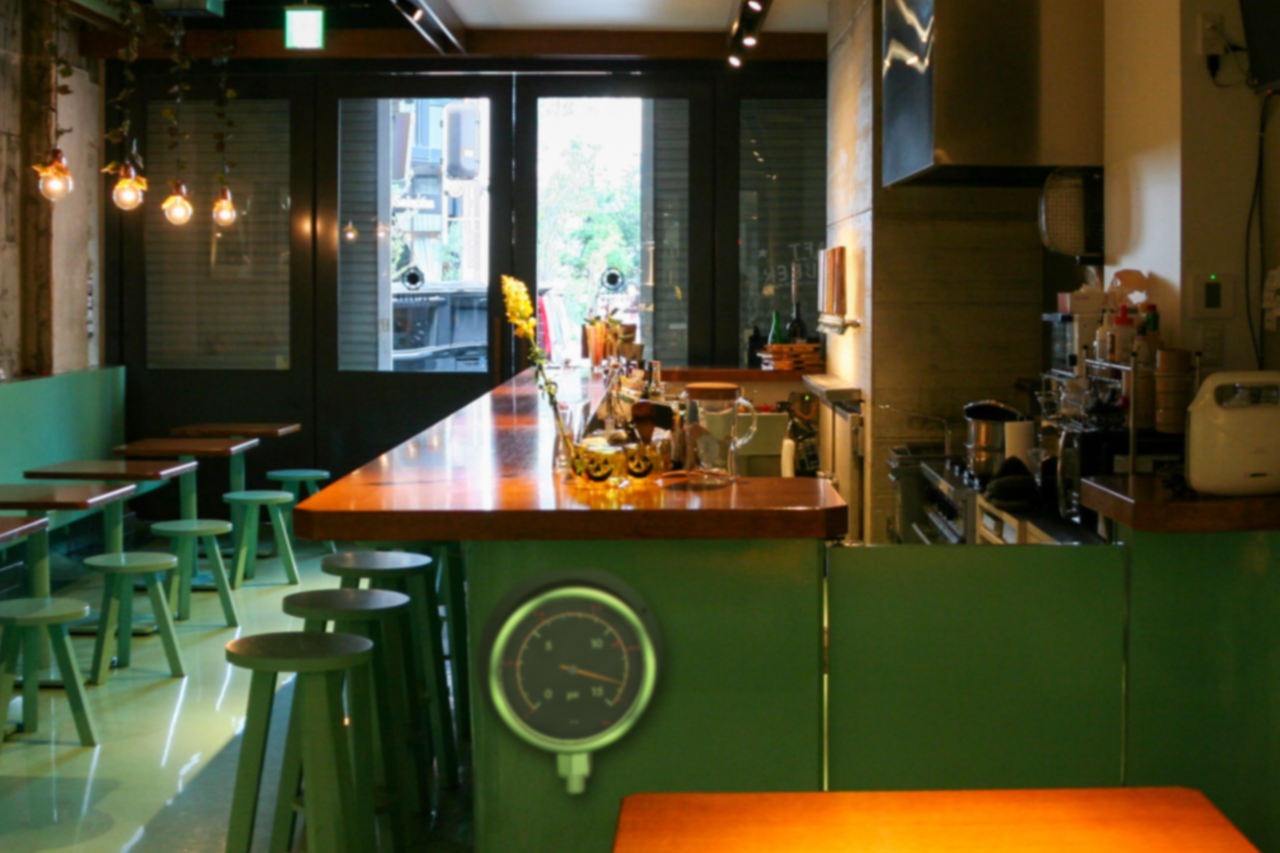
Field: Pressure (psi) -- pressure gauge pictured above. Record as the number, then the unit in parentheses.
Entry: 13.5 (psi)
